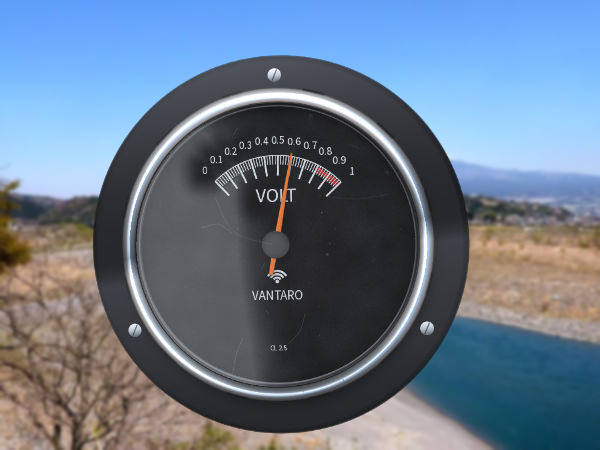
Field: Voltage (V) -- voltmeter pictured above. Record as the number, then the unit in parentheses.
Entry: 0.6 (V)
